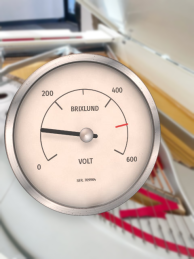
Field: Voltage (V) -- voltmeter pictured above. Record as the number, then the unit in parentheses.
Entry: 100 (V)
